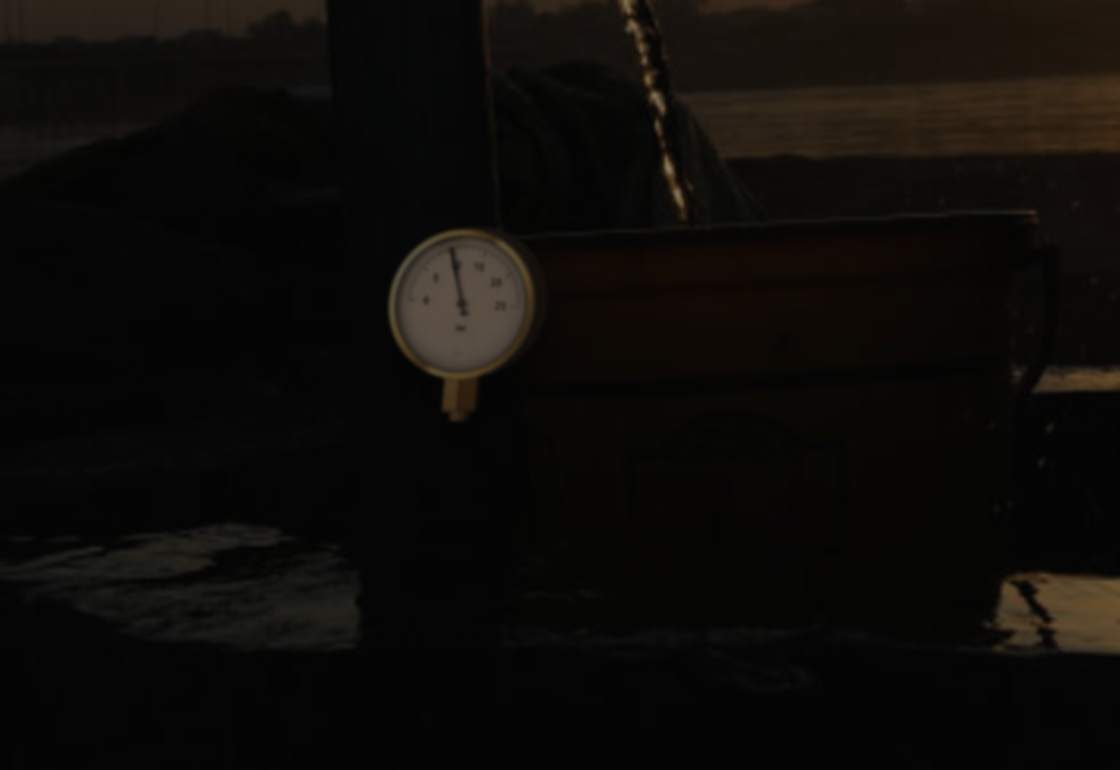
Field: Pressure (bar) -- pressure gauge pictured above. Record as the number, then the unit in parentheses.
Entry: 10 (bar)
